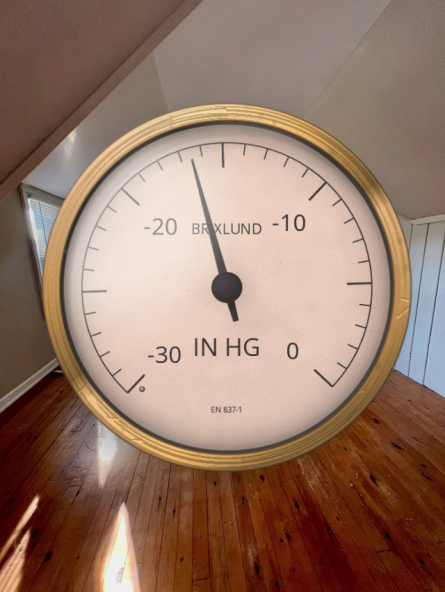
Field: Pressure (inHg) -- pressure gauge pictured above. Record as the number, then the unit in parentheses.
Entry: -16.5 (inHg)
